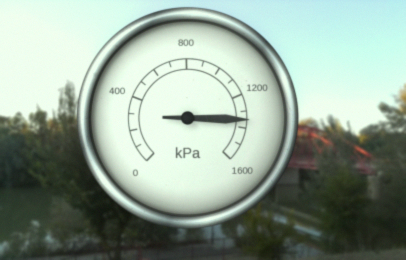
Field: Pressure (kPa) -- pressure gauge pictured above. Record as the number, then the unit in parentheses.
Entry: 1350 (kPa)
